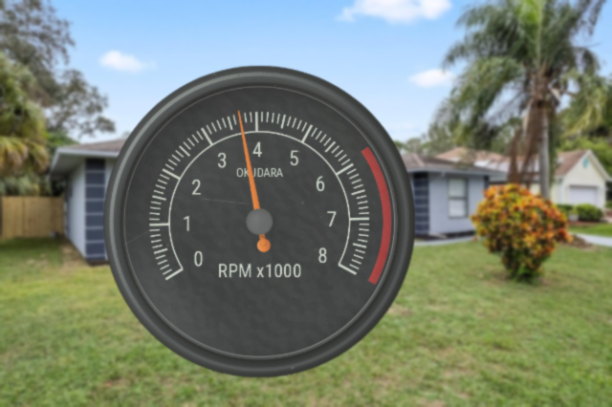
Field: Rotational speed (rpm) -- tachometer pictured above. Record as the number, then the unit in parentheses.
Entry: 3700 (rpm)
